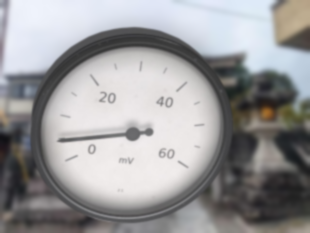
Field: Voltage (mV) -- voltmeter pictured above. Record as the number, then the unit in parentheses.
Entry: 5 (mV)
